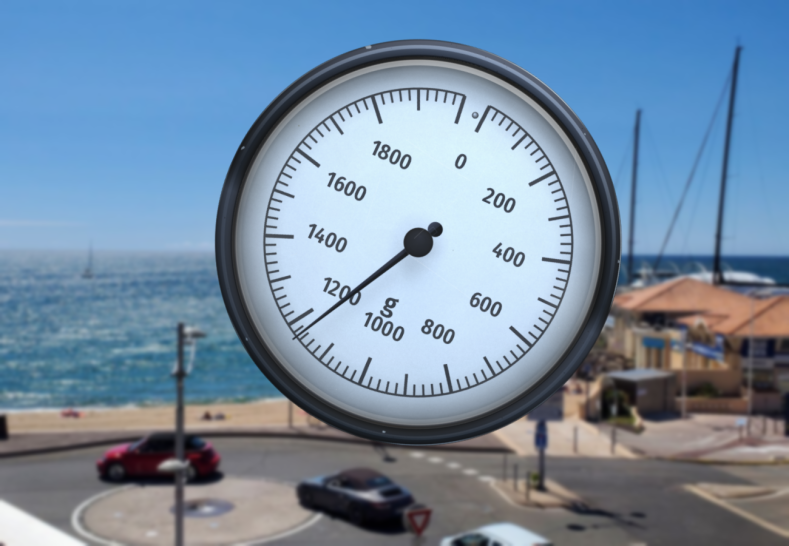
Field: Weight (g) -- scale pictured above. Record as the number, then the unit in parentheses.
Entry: 1170 (g)
